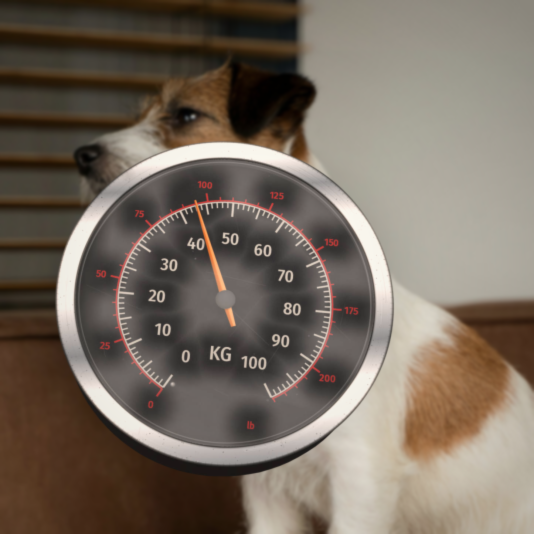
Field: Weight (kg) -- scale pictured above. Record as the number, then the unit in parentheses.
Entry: 43 (kg)
